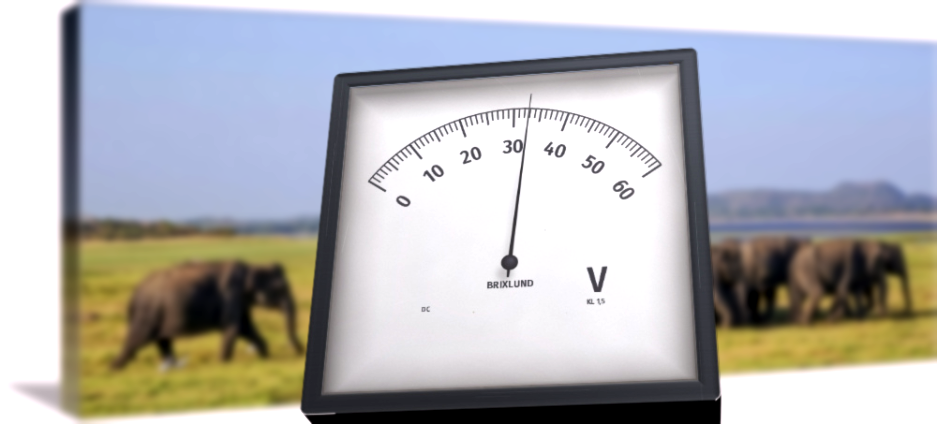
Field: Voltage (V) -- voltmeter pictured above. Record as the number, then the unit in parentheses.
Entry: 33 (V)
